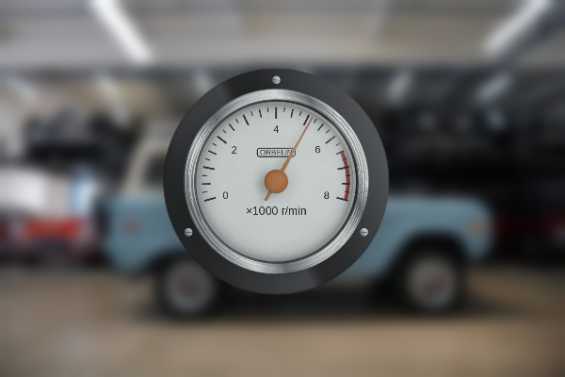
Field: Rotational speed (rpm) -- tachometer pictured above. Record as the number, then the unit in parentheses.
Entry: 5125 (rpm)
